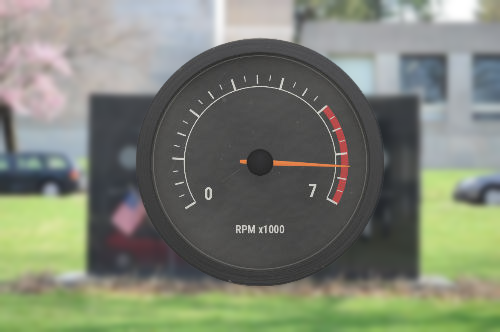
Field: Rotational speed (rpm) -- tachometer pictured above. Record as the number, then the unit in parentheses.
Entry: 6250 (rpm)
